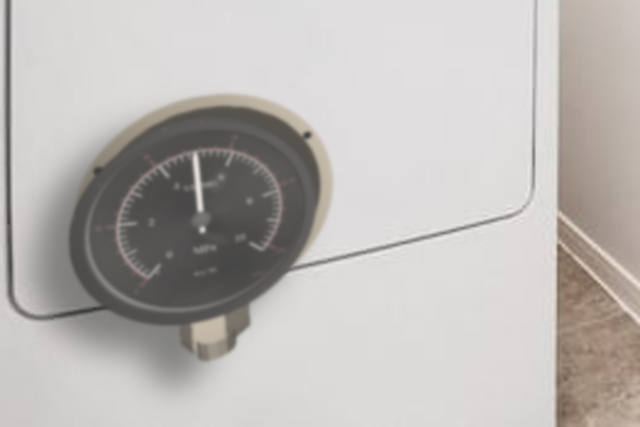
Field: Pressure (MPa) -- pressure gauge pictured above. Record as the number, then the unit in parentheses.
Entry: 5 (MPa)
